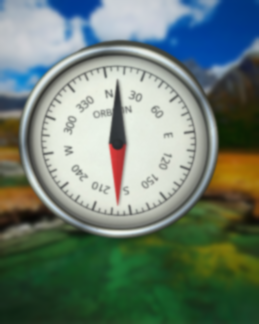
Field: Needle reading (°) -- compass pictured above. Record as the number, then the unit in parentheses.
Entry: 190 (°)
